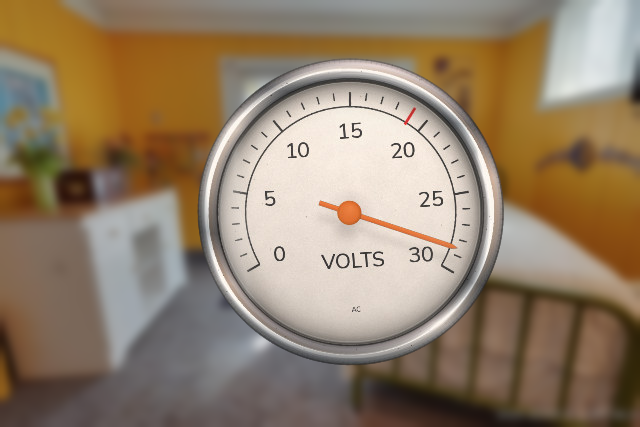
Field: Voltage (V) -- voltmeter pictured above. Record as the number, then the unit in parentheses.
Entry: 28.5 (V)
